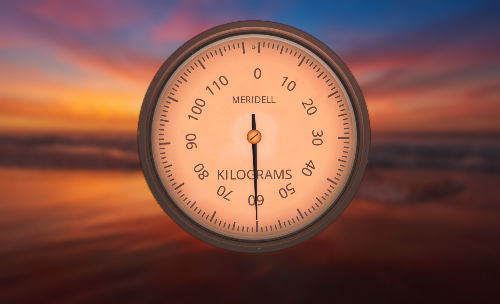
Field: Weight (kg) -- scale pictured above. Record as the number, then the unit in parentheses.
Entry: 60 (kg)
